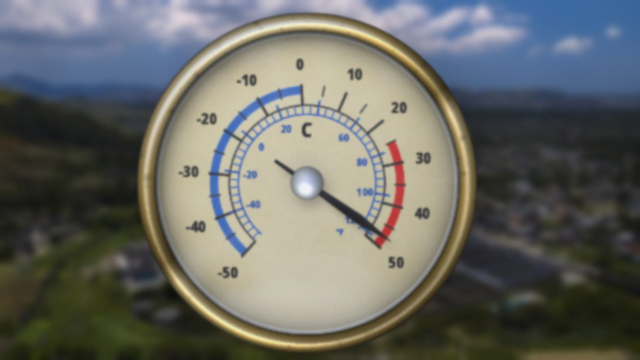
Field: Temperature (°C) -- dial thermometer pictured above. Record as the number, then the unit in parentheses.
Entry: 47.5 (°C)
